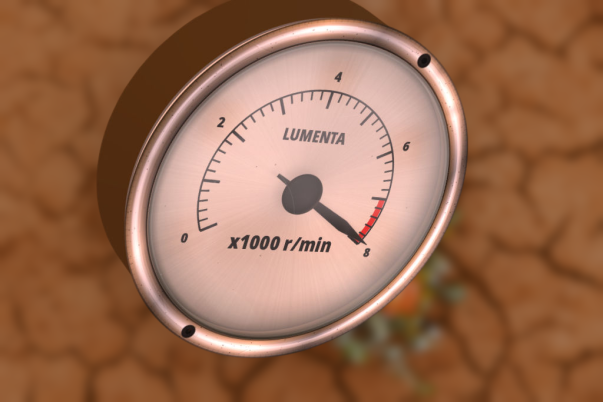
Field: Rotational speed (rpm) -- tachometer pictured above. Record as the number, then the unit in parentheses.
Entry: 7900 (rpm)
